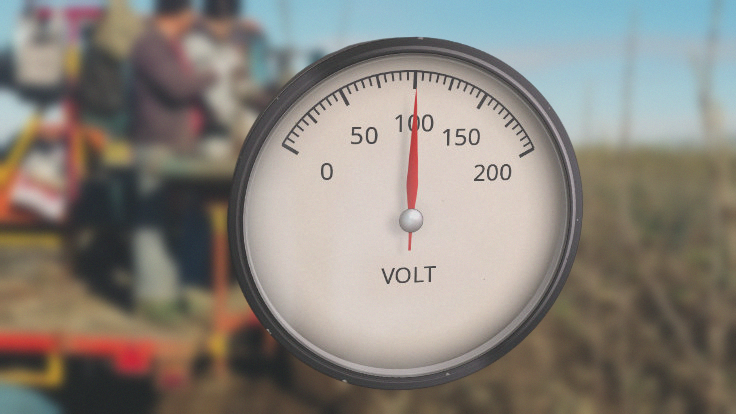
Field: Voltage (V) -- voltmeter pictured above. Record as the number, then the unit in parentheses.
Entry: 100 (V)
